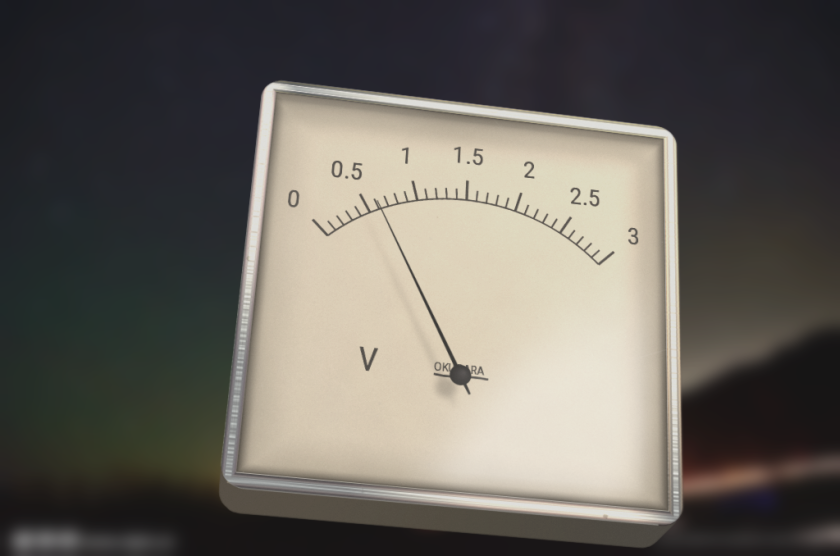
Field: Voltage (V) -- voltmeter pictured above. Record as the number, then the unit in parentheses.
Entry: 0.6 (V)
